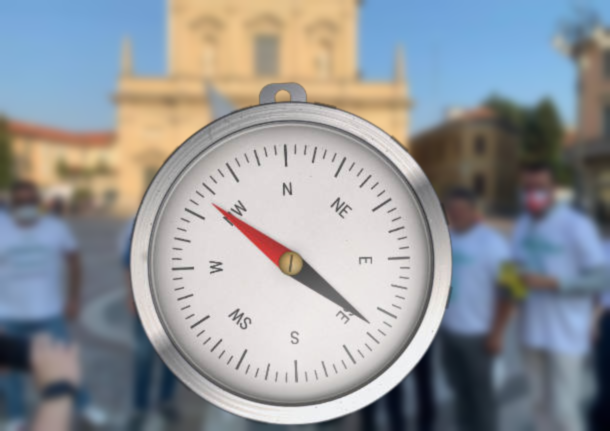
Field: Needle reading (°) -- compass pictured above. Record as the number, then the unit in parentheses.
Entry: 310 (°)
